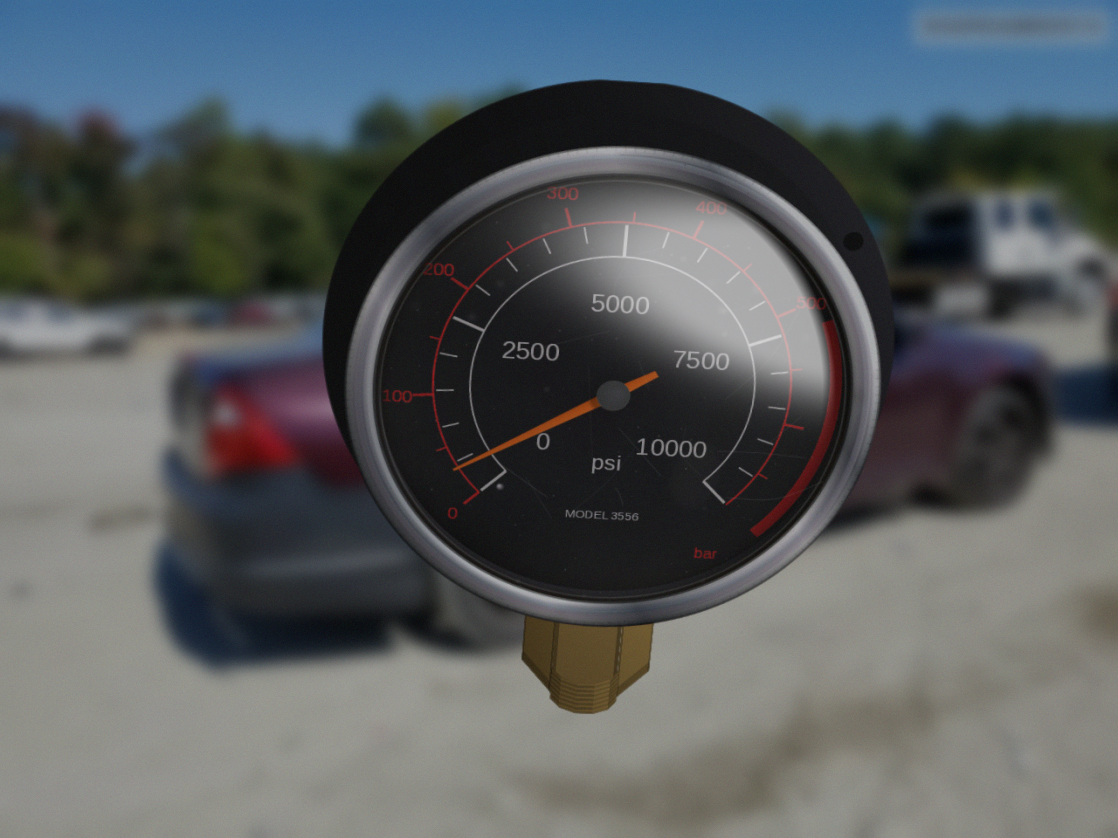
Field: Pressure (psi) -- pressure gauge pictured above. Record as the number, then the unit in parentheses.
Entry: 500 (psi)
